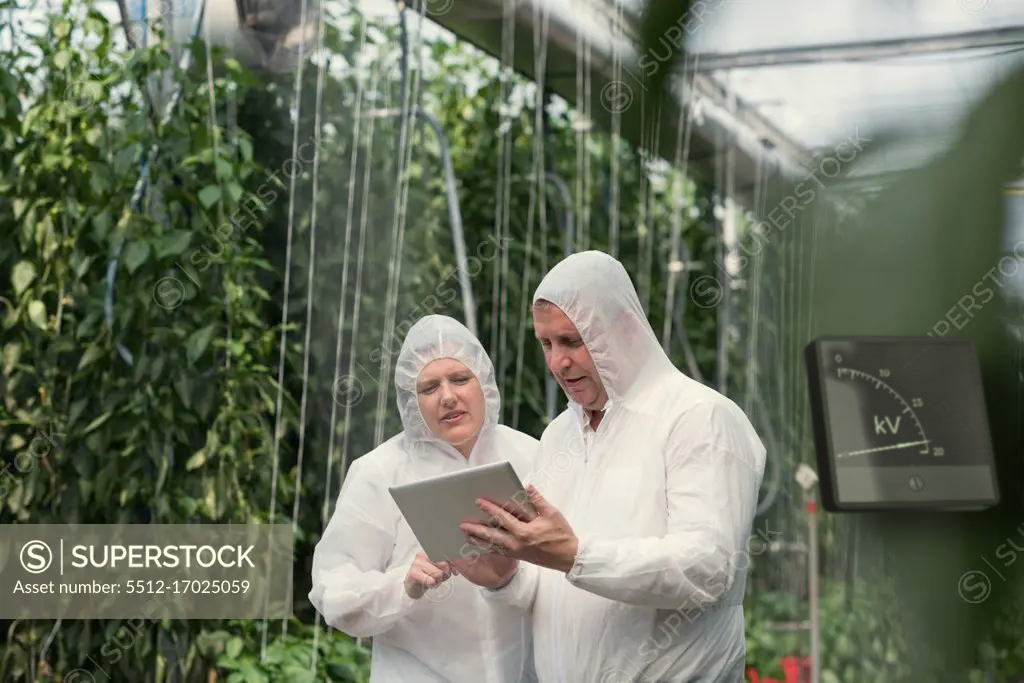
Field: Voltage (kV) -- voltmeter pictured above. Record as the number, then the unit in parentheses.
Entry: 19 (kV)
